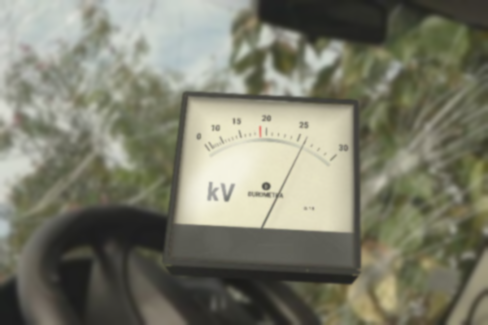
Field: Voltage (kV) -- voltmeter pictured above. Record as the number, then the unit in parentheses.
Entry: 26 (kV)
